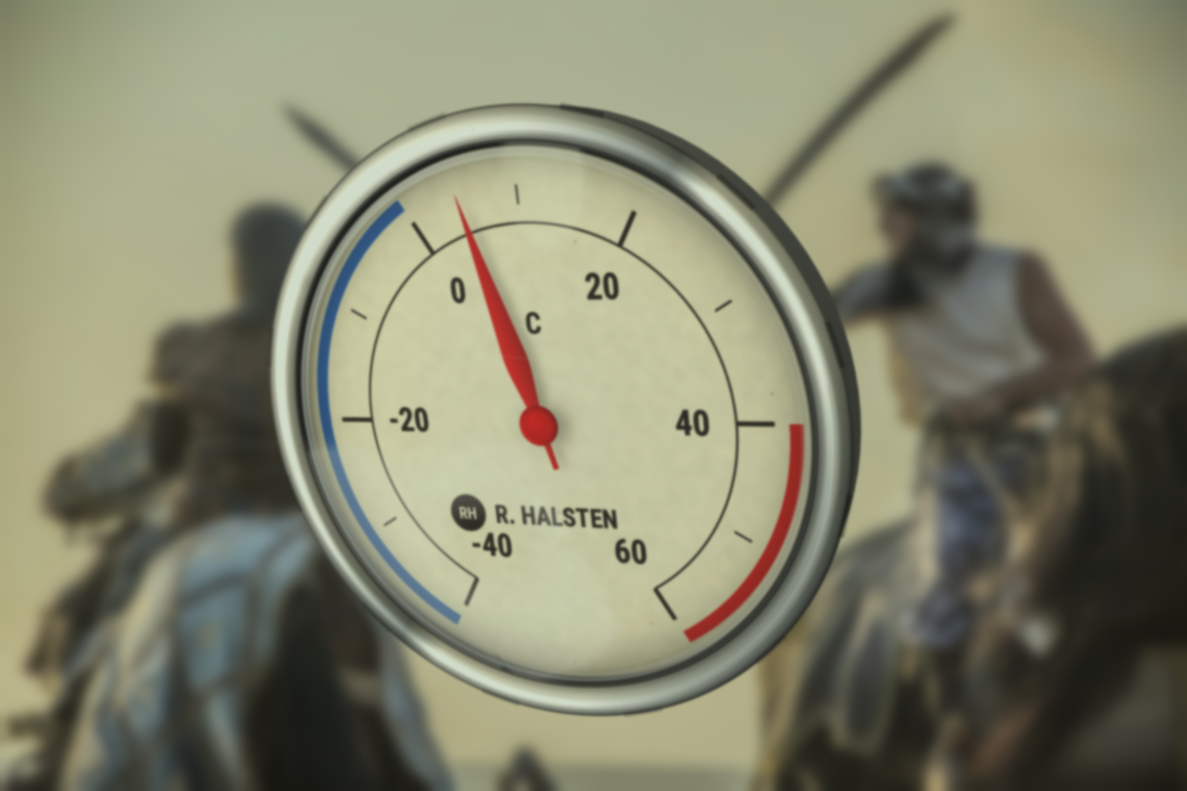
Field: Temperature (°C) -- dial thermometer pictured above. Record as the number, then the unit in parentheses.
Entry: 5 (°C)
